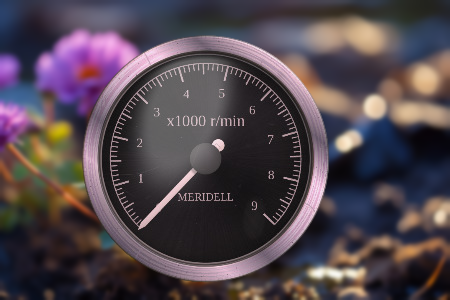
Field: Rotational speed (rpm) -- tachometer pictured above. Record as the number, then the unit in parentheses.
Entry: 0 (rpm)
